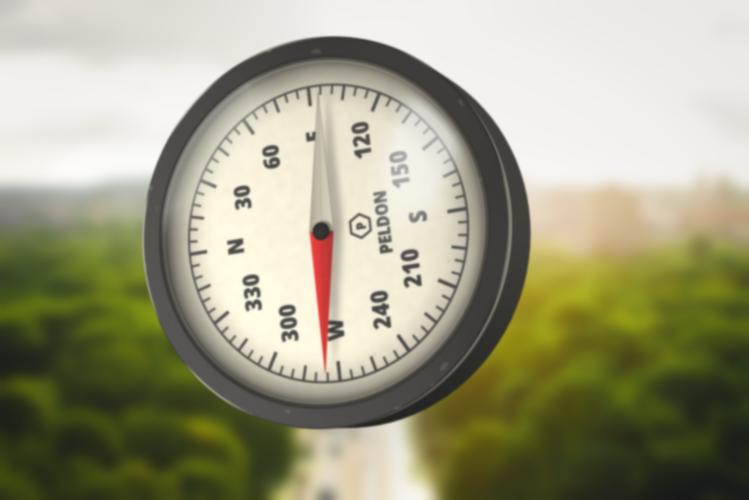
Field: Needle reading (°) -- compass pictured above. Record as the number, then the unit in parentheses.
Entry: 275 (°)
